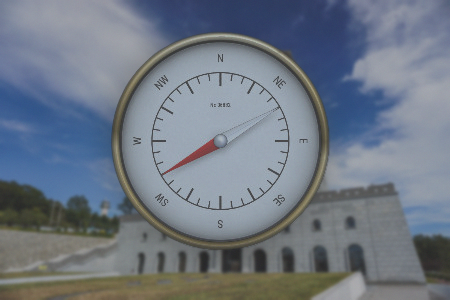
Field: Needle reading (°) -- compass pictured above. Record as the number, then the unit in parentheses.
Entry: 240 (°)
